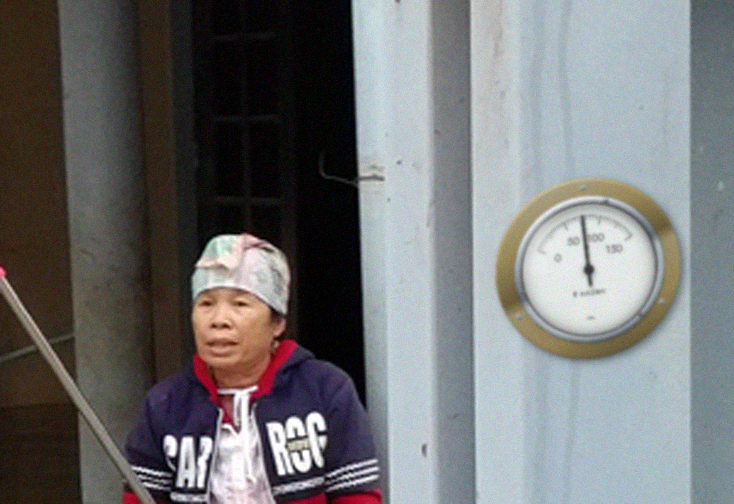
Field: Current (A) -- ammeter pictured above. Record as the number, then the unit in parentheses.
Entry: 75 (A)
